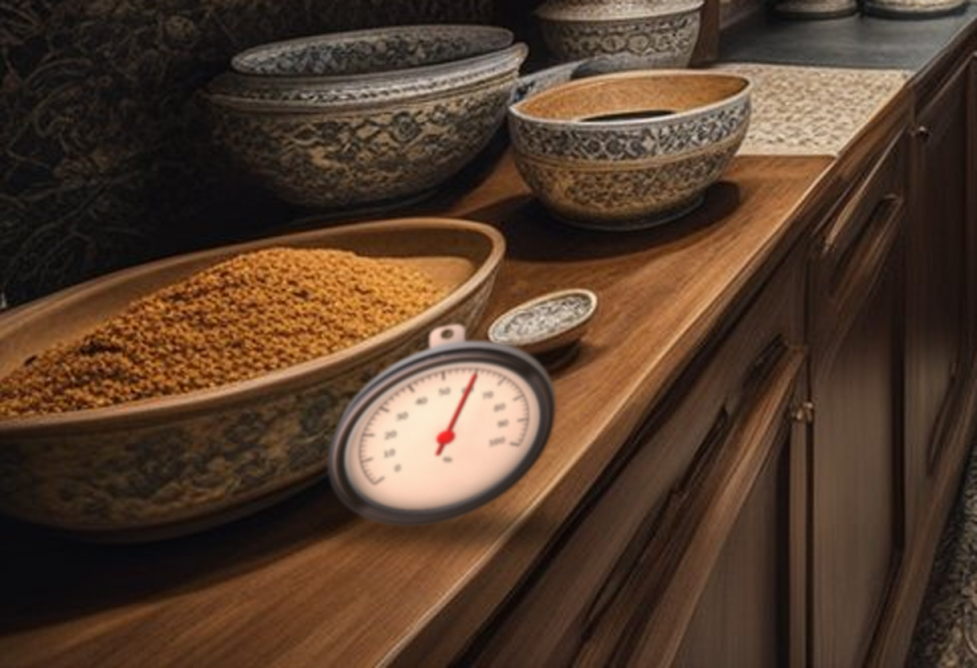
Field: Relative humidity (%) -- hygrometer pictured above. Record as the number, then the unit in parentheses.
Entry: 60 (%)
